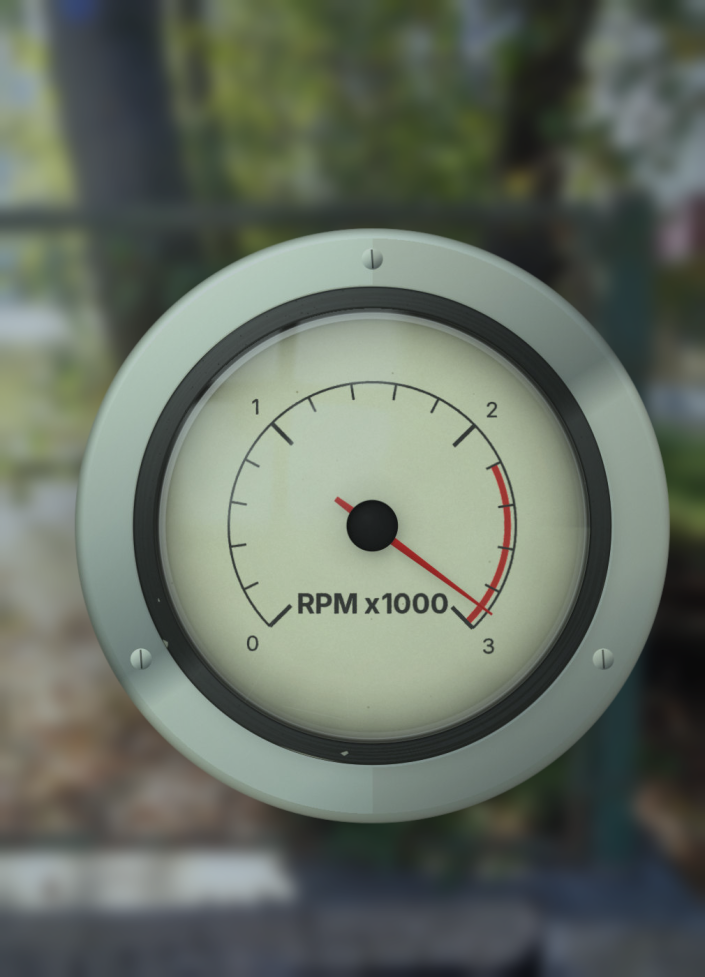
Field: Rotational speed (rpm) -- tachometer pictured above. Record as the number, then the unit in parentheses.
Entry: 2900 (rpm)
